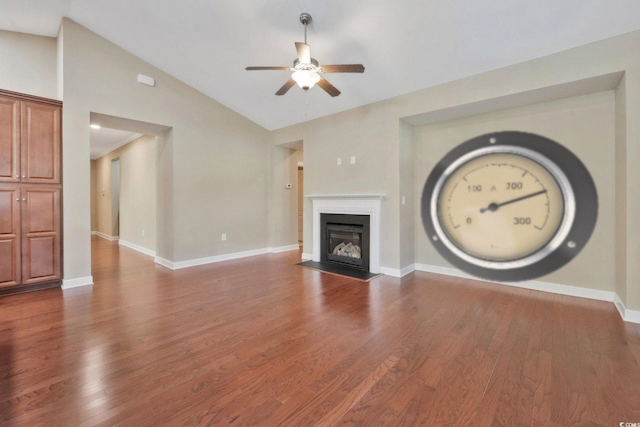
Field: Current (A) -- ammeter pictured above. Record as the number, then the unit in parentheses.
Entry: 240 (A)
